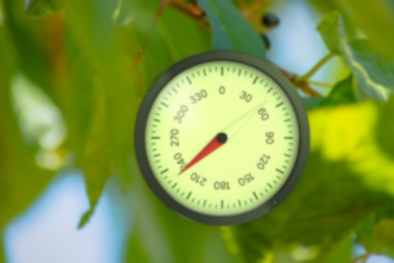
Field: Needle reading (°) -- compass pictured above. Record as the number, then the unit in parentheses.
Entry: 230 (°)
